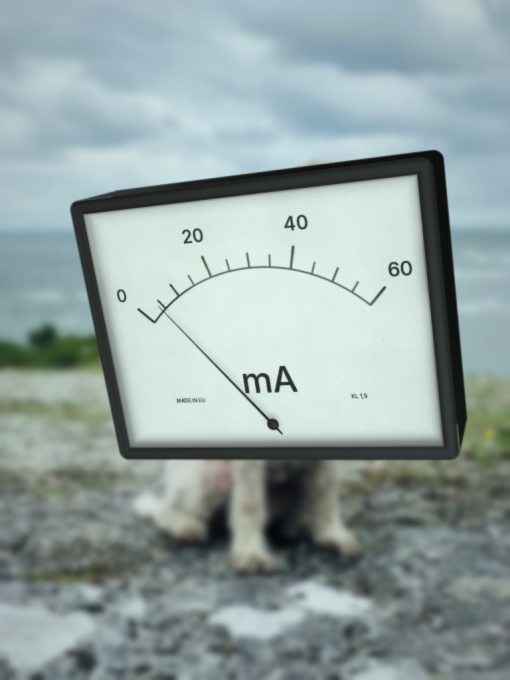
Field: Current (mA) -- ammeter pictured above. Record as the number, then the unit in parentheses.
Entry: 5 (mA)
